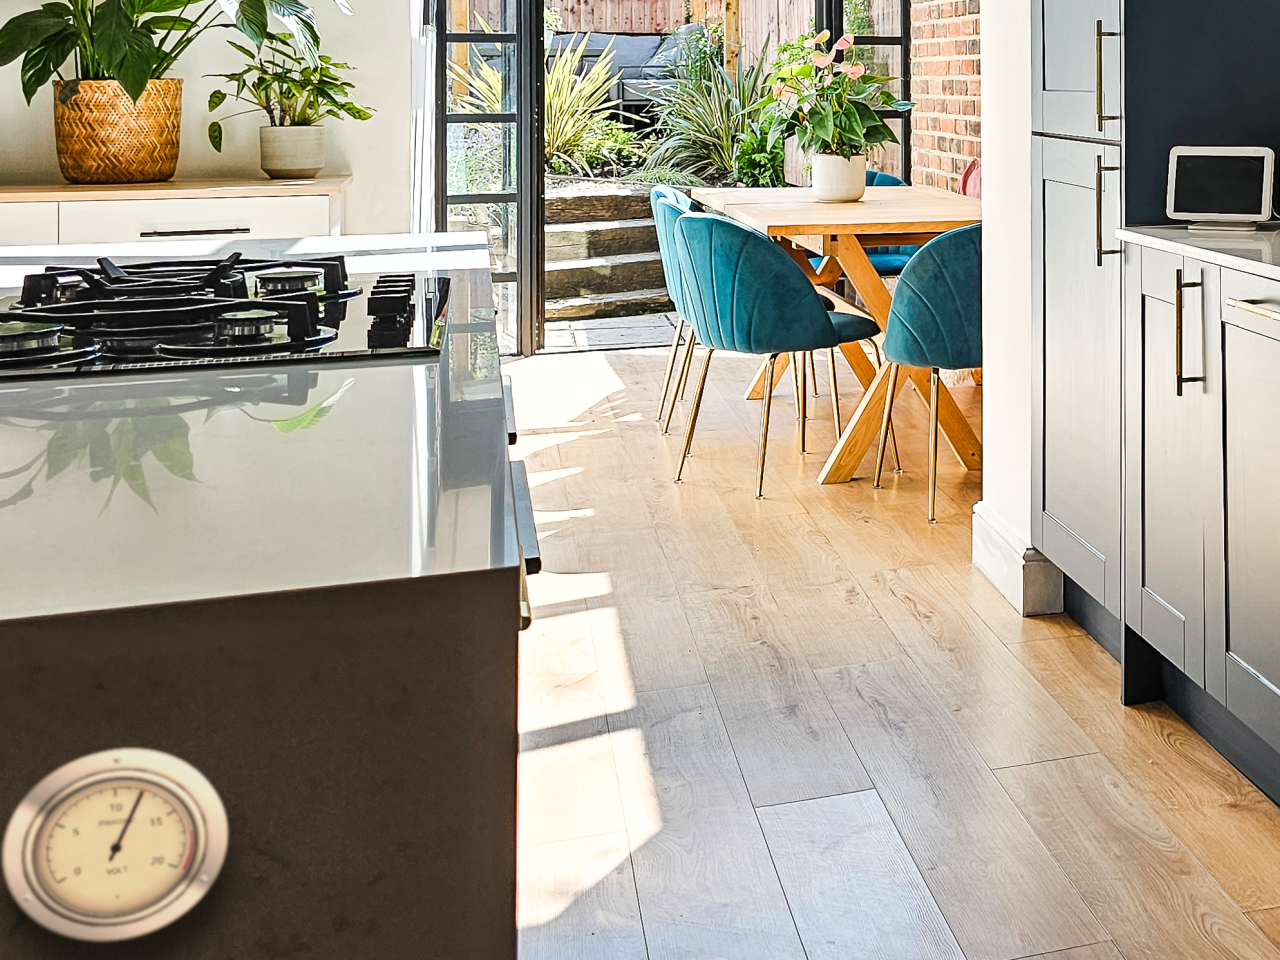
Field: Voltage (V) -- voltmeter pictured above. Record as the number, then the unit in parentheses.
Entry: 12 (V)
